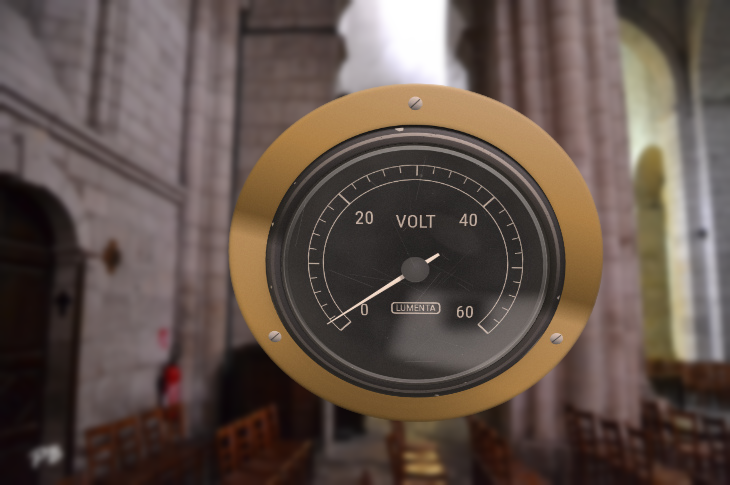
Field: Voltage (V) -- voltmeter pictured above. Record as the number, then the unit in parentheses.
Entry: 2 (V)
